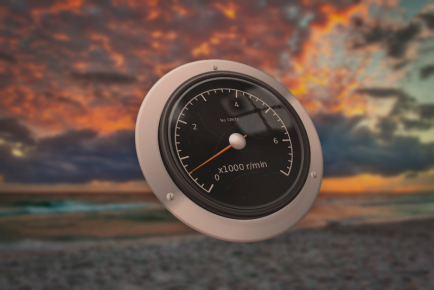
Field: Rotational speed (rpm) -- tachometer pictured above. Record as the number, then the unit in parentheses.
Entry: 600 (rpm)
